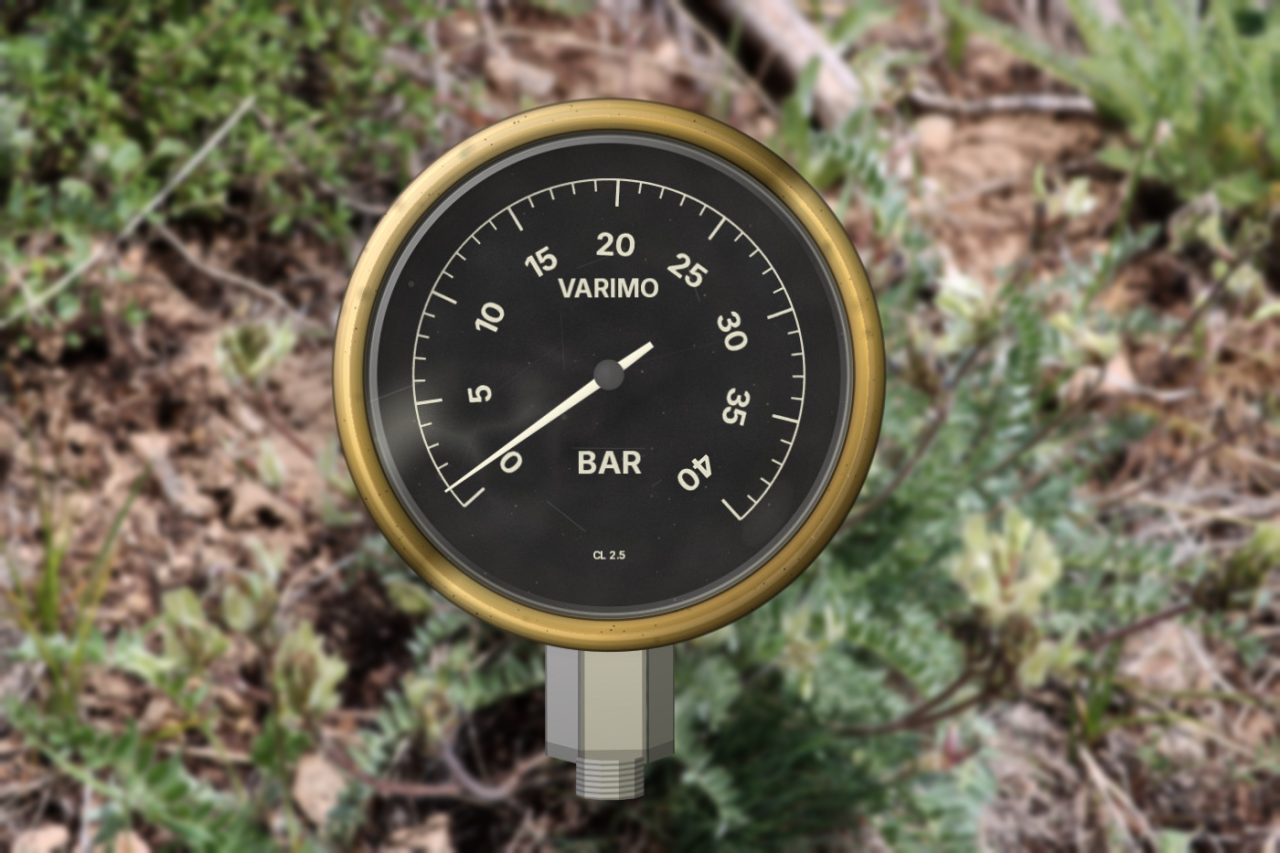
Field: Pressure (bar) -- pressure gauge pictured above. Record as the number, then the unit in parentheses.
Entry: 1 (bar)
